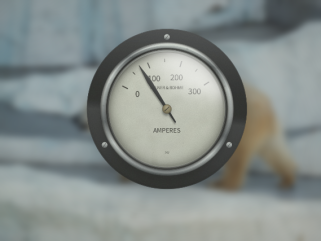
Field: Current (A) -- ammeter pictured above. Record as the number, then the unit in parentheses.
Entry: 75 (A)
